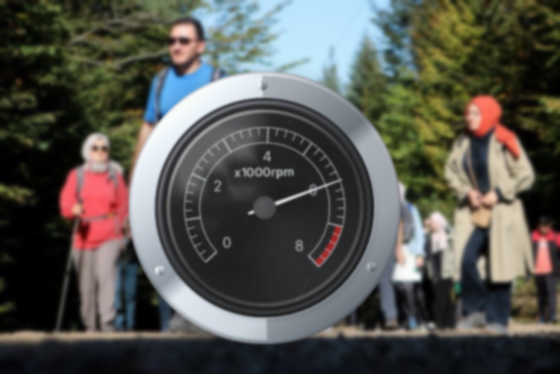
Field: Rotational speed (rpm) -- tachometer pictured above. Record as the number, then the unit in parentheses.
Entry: 6000 (rpm)
